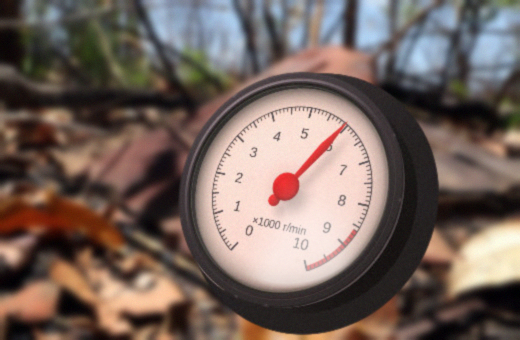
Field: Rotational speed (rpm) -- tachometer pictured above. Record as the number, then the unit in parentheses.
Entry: 6000 (rpm)
